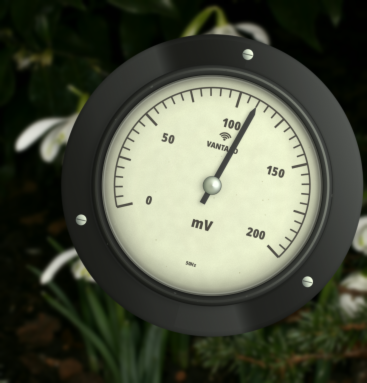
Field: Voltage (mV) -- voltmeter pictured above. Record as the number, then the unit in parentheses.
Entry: 110 (mV)
